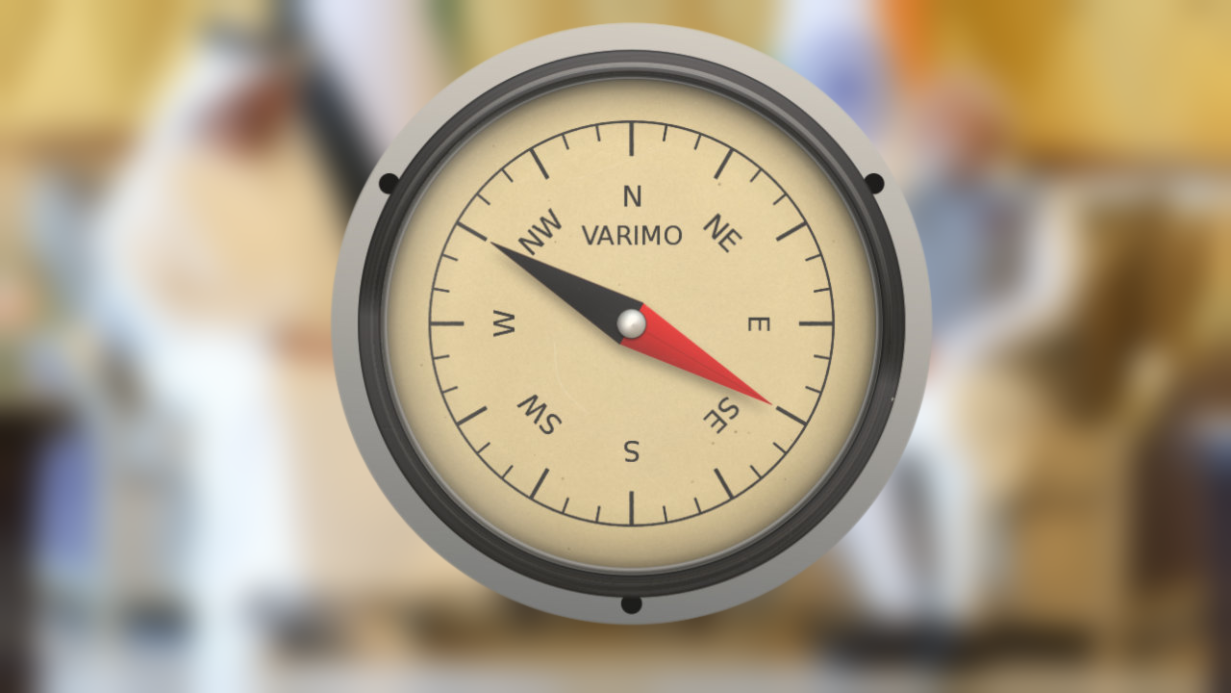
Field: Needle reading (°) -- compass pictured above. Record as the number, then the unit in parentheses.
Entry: 120 (°)
